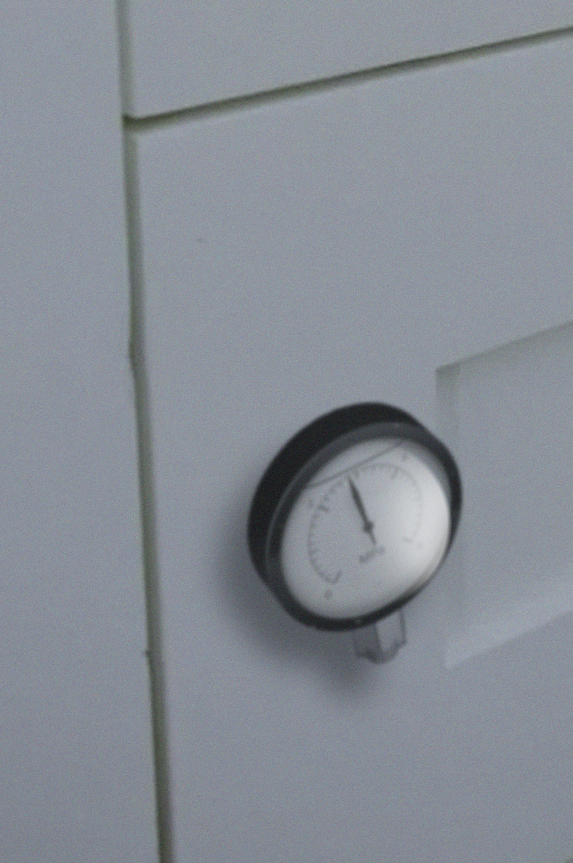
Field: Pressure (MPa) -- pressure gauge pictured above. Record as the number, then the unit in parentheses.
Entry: 2.8 (MPa)
